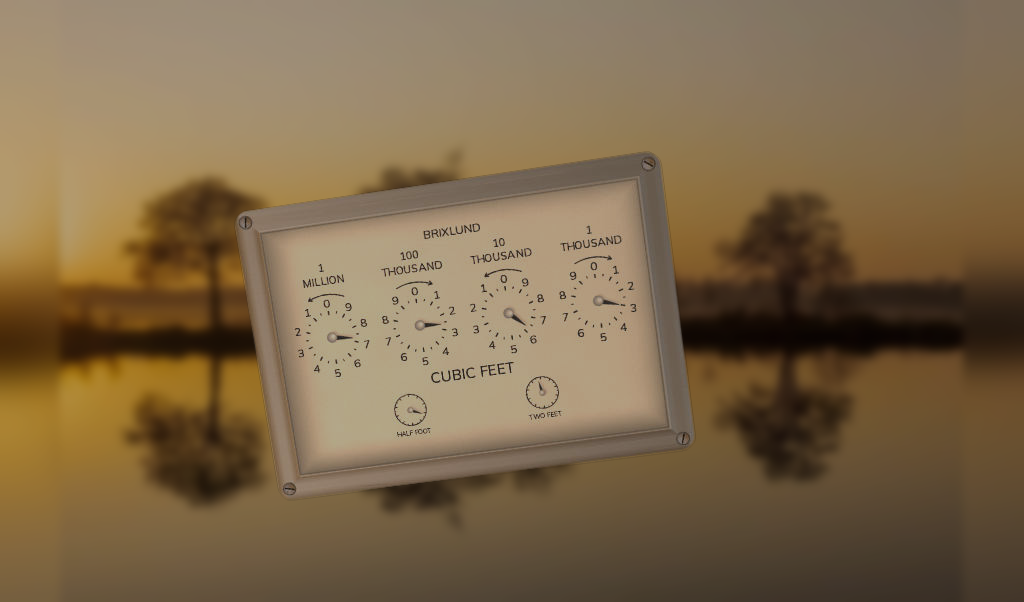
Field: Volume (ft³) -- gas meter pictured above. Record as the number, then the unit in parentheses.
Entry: 726300 (ft³)
